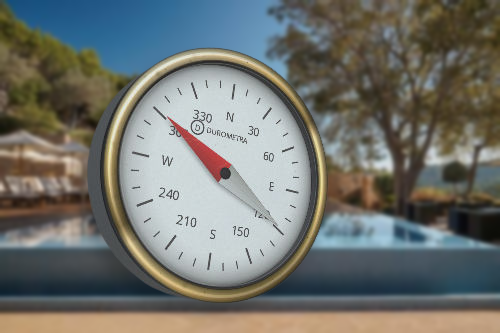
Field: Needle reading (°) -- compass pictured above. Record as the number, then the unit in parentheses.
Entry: 300 (°)
